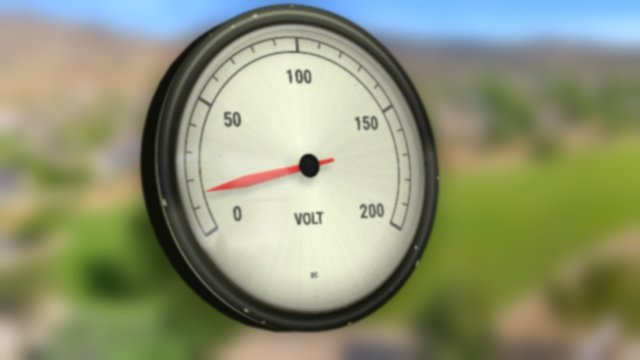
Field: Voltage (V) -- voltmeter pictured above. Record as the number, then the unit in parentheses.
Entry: 15 (V)
